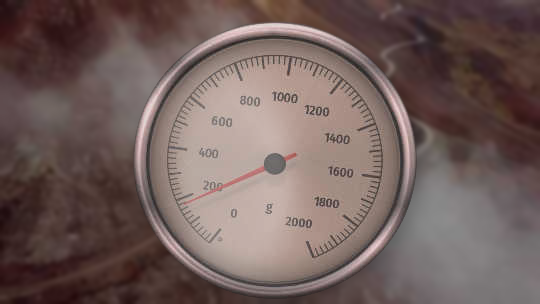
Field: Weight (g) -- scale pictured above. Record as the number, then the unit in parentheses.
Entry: 180 (g)
